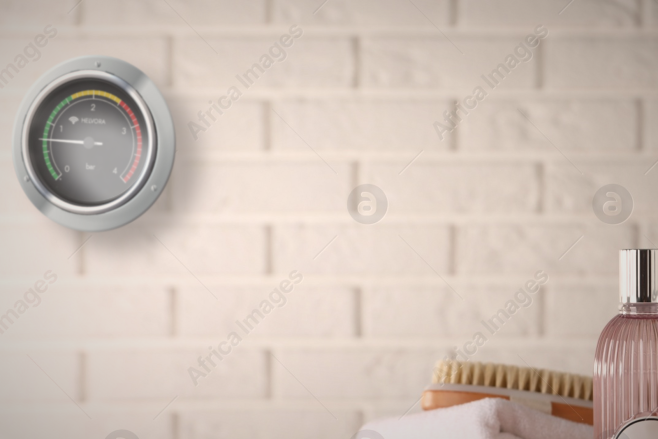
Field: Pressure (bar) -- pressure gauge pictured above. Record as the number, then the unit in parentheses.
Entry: 0.7 (bar)
